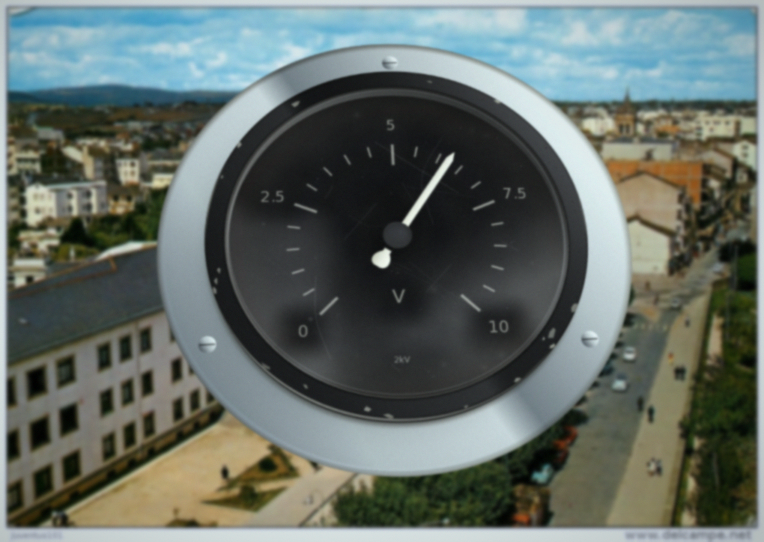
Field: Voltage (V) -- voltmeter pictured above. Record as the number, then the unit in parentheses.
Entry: 6.25 (V)
